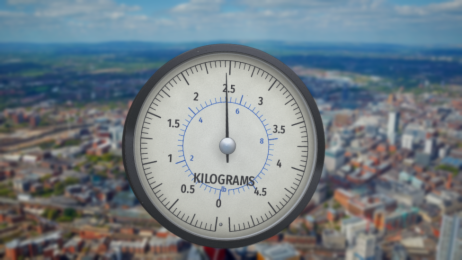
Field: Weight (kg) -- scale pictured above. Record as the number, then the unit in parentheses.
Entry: 2.45 (kg)
